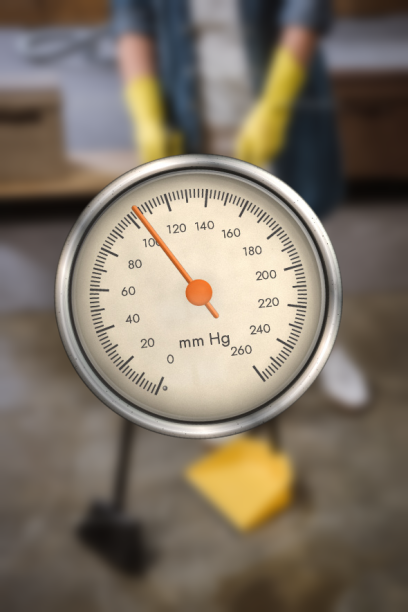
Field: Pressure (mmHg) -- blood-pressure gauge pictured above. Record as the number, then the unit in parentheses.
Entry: 104 (mmHg)
